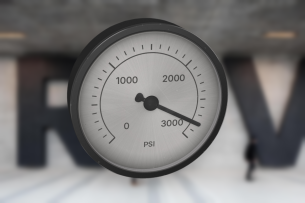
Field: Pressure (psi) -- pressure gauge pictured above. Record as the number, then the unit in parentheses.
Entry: 2800 (psi)
